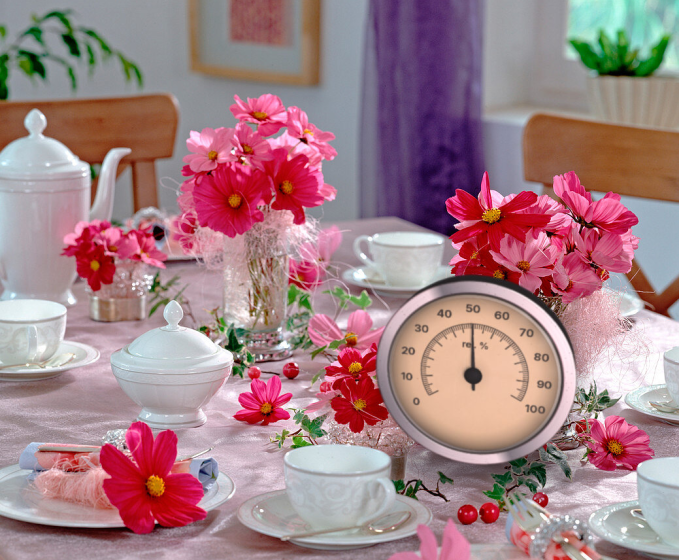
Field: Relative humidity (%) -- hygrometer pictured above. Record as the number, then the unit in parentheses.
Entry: 50 (%)
